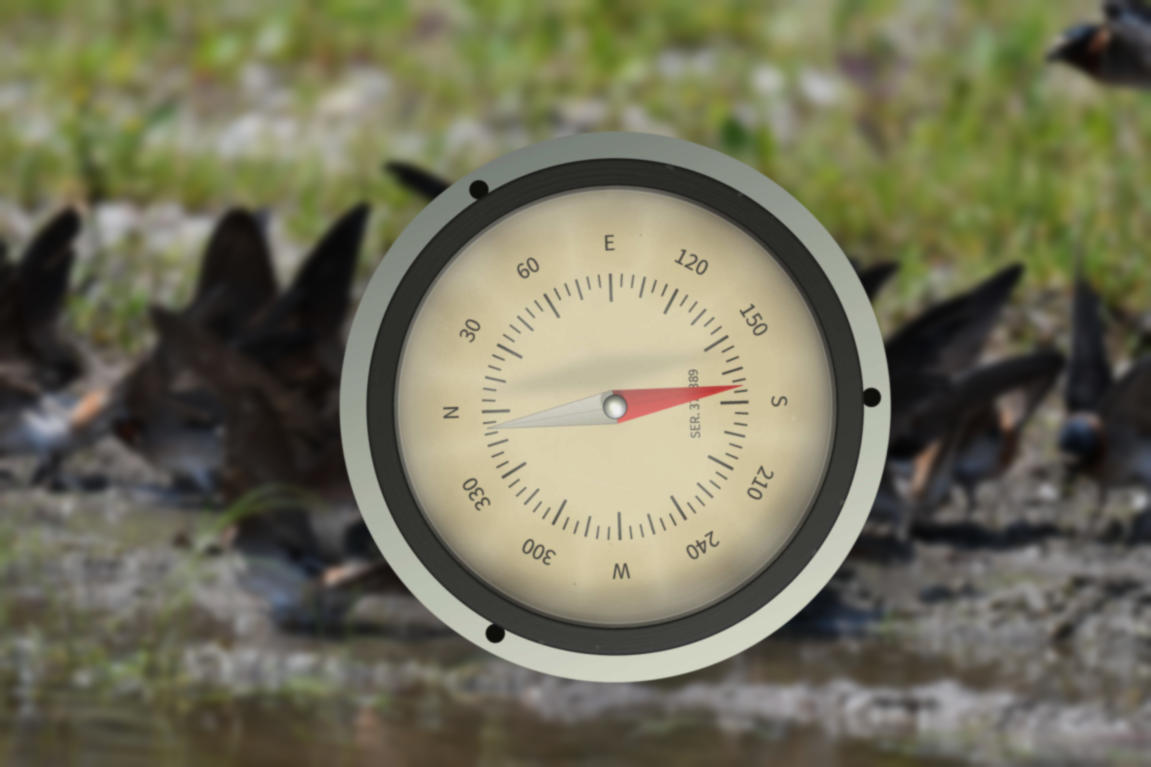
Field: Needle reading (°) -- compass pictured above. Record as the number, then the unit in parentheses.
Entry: 172.5 (°)
